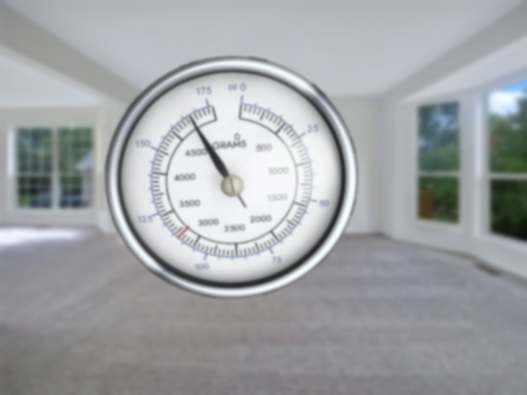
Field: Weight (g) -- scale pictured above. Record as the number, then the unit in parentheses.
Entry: 4750 (g)
